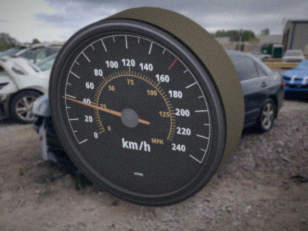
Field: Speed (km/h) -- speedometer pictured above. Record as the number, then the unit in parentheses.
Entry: 40 (km/h)
